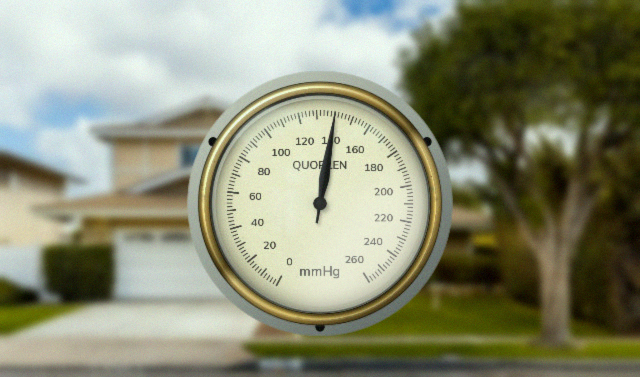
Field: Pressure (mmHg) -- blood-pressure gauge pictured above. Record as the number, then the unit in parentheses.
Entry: 140 (mmHg)
